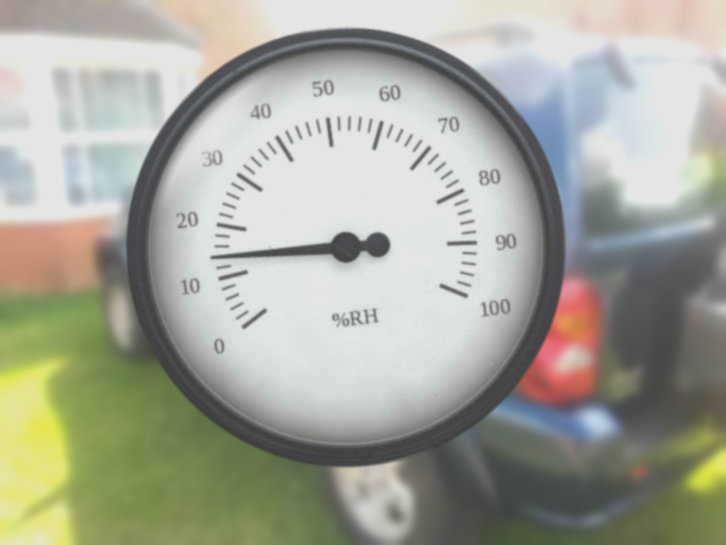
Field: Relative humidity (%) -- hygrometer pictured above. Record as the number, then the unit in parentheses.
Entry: 14 (%)
